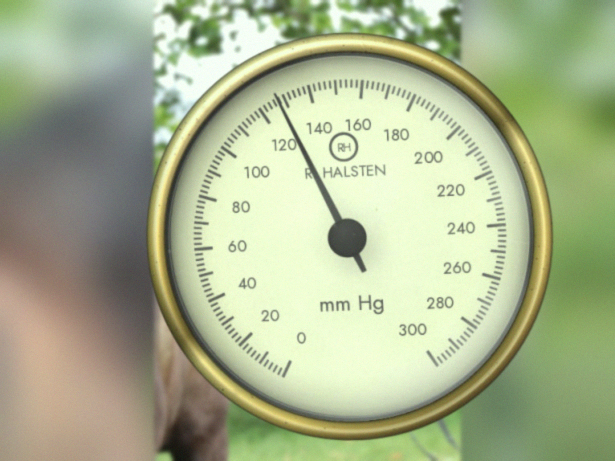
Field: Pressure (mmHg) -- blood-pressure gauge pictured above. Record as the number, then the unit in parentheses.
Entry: 128 (mmHg)
